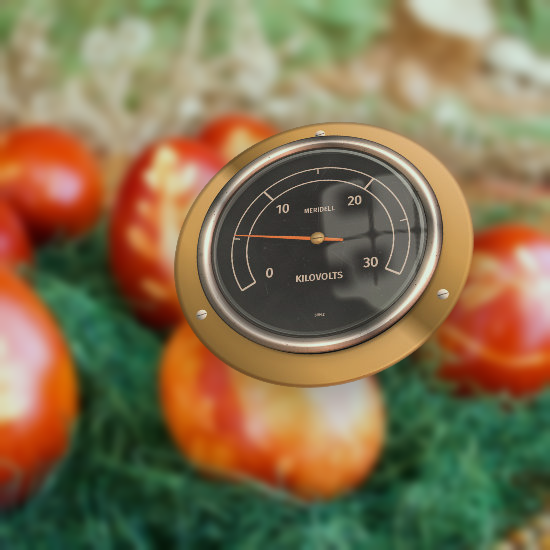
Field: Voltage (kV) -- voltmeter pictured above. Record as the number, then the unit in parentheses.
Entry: 5 (kV)
